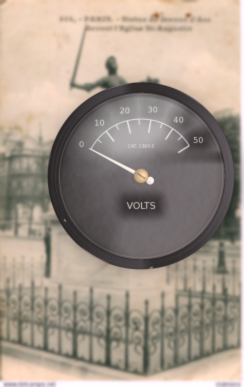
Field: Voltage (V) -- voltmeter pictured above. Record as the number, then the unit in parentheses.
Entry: 0 (V)
